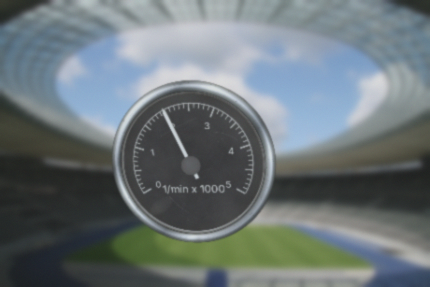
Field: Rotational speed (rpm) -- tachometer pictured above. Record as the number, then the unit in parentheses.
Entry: 2000 (rpm)
